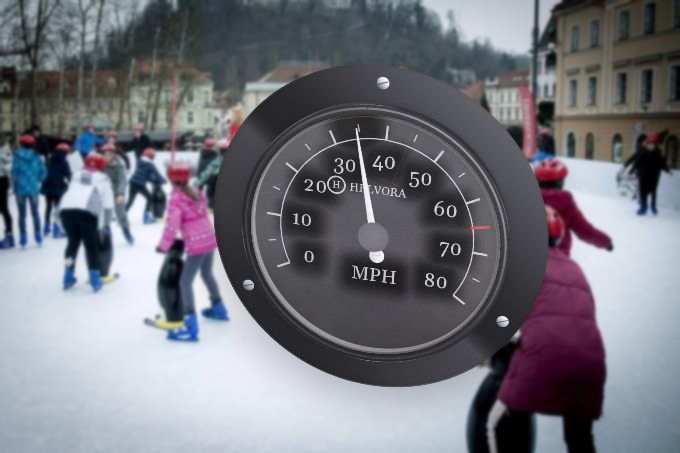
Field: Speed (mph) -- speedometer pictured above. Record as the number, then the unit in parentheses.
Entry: 35 (mph)
